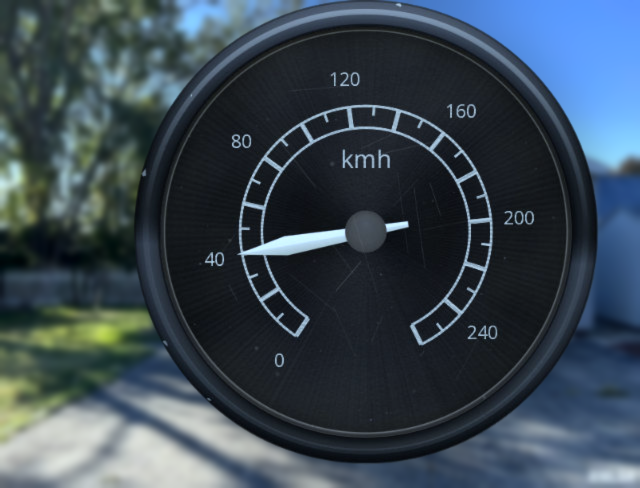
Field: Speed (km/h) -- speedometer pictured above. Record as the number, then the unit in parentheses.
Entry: 40 (km/h)
